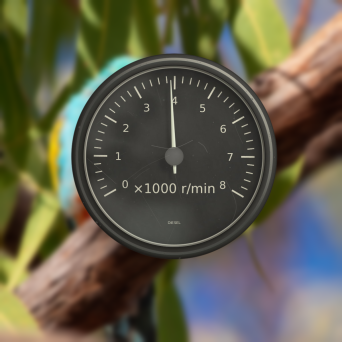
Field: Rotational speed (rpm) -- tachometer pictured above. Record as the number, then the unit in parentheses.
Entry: 3900 (rpm)
